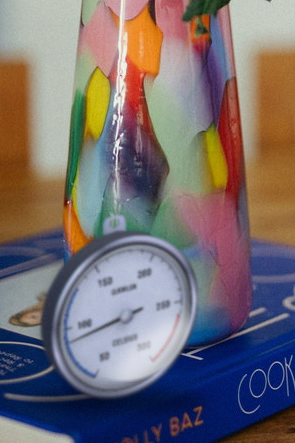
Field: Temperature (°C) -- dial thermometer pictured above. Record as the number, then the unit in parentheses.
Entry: 90 (°C)
